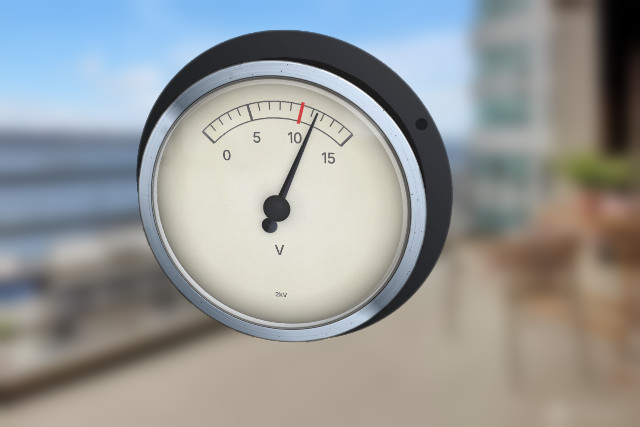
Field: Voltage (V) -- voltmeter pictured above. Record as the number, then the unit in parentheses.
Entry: 11.5 (V)
